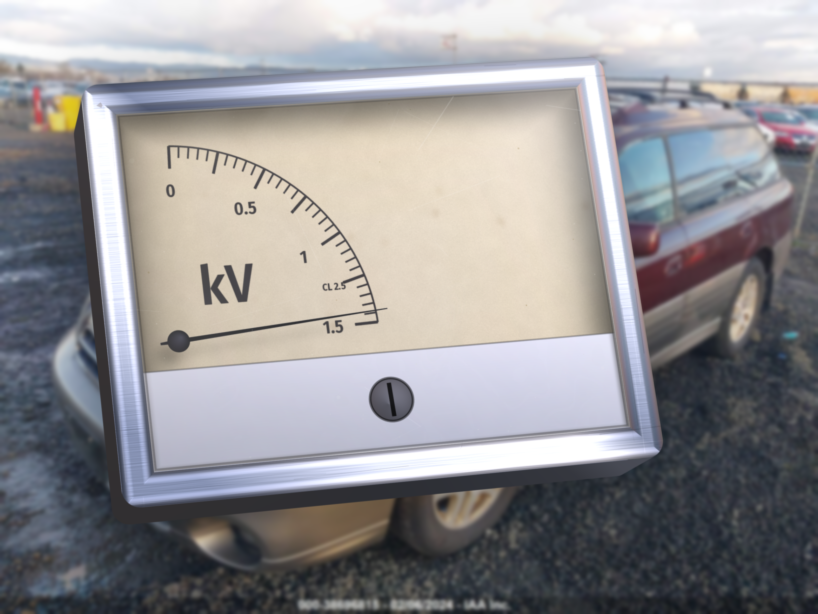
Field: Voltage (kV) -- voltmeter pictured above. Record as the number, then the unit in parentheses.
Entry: 1.45 (kV)
